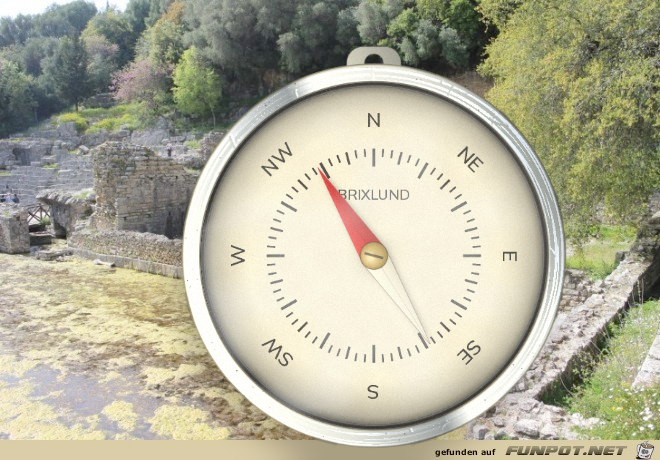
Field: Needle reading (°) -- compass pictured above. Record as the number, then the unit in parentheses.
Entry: 327.5 (°)
